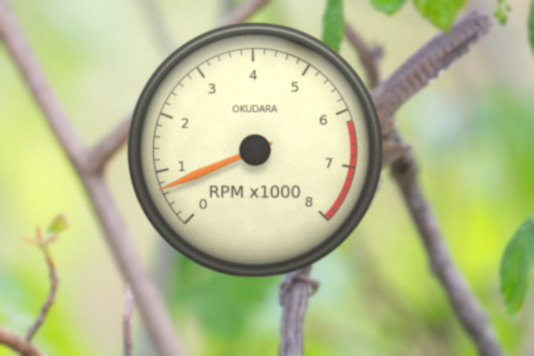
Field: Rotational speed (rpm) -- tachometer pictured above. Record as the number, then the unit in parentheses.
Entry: 700 (rpm)
